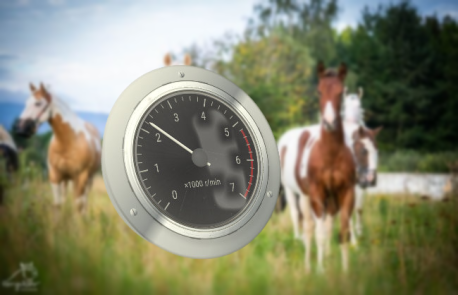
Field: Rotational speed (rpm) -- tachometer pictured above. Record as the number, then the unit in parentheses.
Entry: 2200 (rpm)
